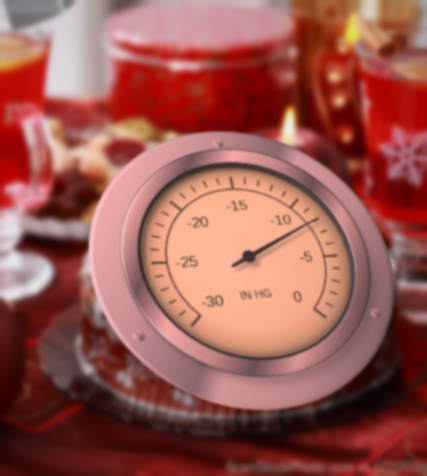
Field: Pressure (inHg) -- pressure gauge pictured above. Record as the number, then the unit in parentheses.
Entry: -8 (inHg)
